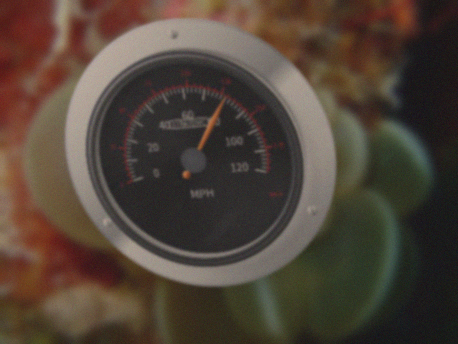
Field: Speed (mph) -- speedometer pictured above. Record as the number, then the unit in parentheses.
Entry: 80 (mph)
